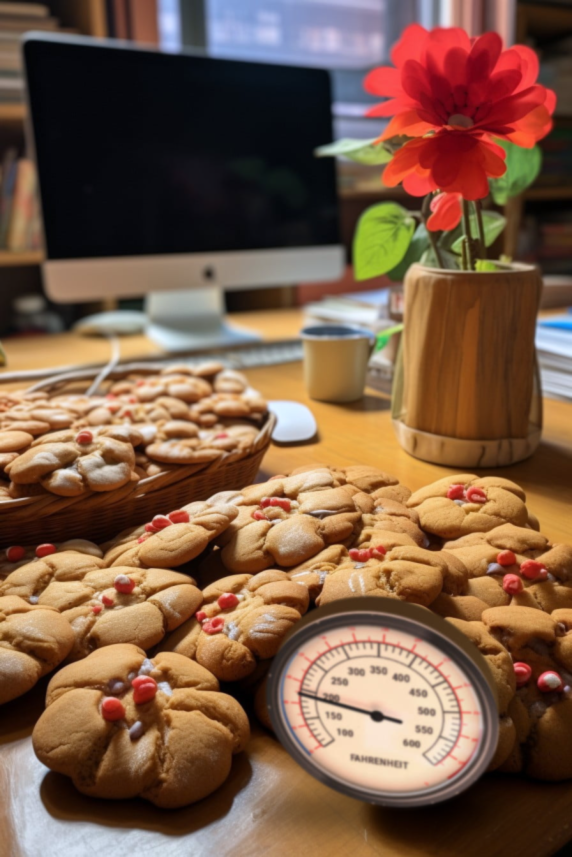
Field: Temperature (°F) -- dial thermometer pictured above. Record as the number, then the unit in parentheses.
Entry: 200 (°F)
